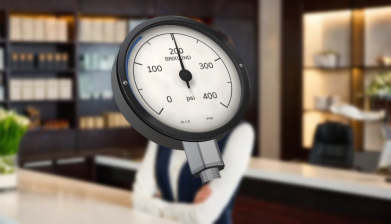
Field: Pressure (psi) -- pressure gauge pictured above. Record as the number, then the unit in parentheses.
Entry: 200 (psi)
